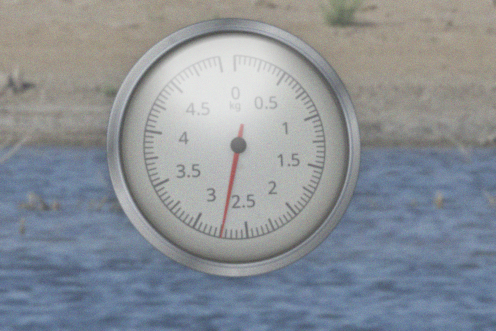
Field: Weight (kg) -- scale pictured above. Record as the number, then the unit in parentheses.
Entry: 2.75 (kg)
